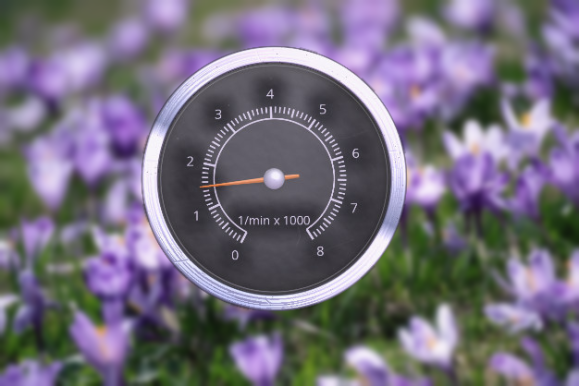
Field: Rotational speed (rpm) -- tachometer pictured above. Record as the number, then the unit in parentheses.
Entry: 1500 (rpm)
